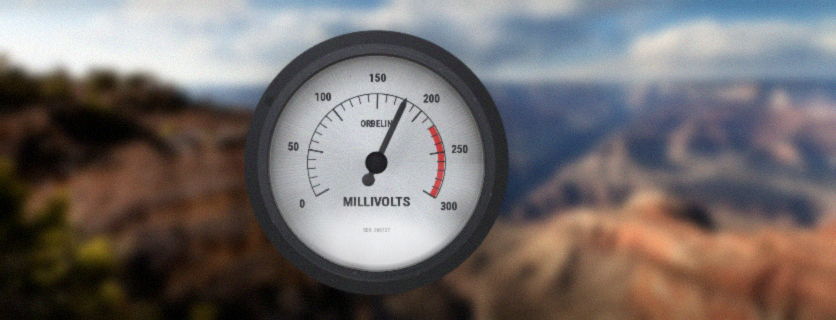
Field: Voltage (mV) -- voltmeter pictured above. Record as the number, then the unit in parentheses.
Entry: 180 (mV)
